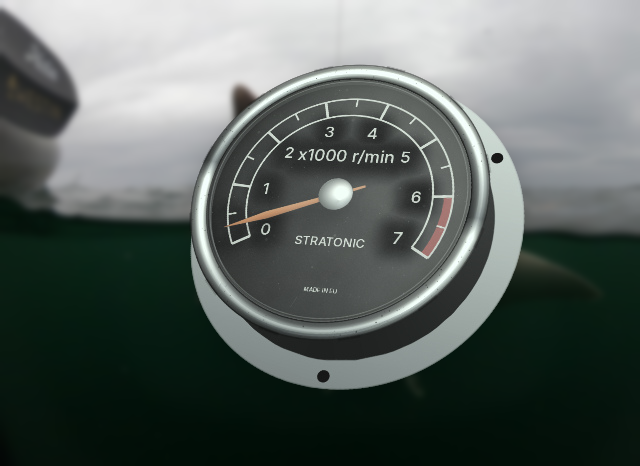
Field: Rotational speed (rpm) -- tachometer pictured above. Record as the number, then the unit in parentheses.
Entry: 250 (rpm)
